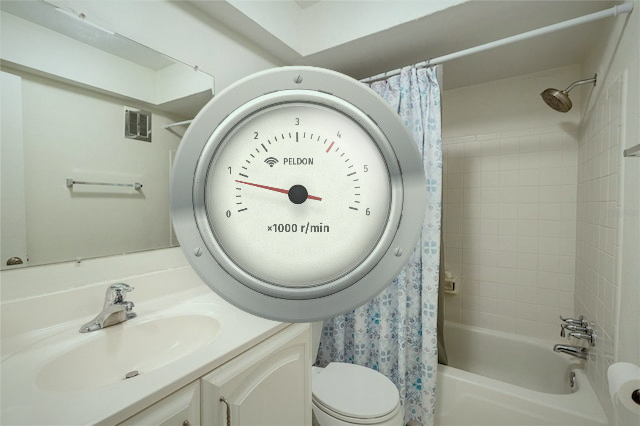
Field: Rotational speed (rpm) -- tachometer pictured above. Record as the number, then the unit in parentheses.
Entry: 800 (rpm)
